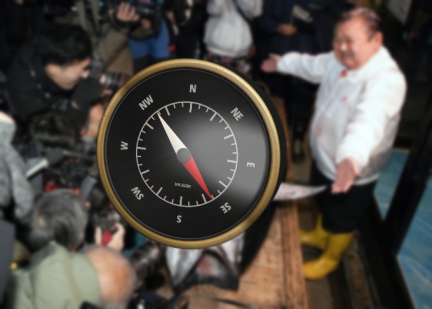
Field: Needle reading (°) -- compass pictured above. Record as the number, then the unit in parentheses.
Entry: 140 (°)
